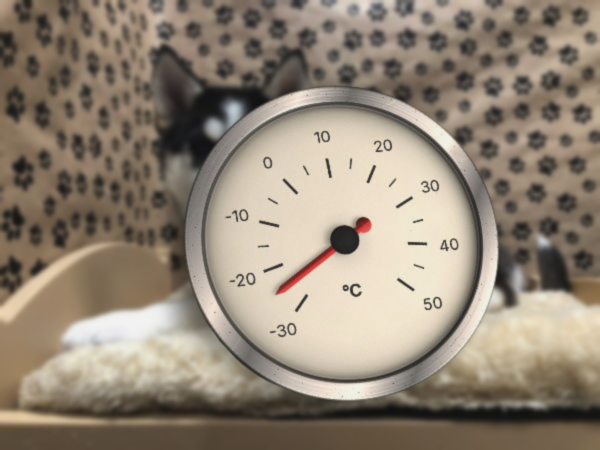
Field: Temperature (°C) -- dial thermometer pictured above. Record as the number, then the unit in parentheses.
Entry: -25 (°C)
